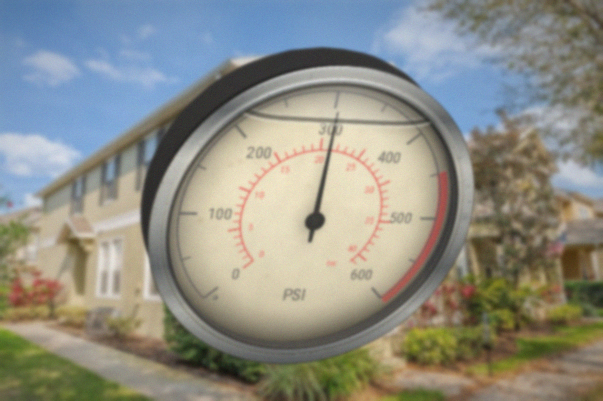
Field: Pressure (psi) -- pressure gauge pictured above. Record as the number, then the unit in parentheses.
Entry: 300 (psi)
